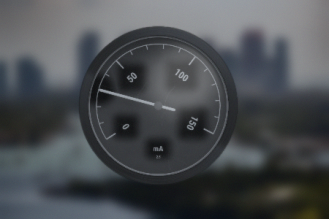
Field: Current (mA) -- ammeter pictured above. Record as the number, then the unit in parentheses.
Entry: 30 (mA)
